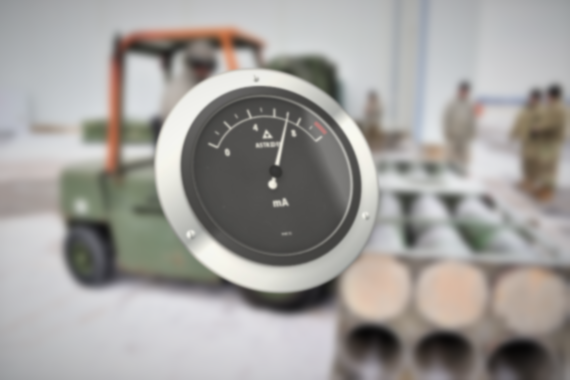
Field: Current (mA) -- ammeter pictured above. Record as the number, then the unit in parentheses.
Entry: 7 (mA)
